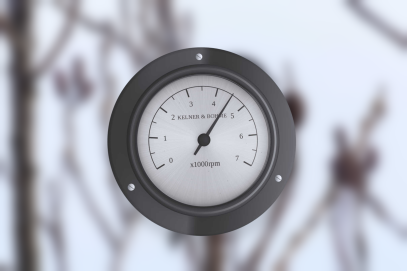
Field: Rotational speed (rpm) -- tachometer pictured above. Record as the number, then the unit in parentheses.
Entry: 4500 (rpm)
